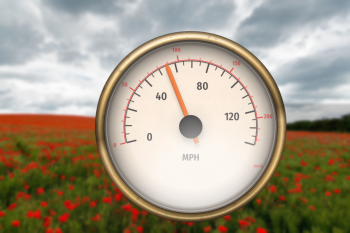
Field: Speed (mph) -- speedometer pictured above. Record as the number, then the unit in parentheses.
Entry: 55 (mph)
